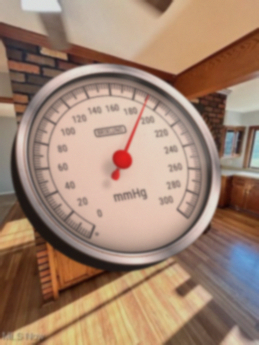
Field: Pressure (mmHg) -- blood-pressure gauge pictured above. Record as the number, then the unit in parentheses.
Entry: 190 (mmHg)
